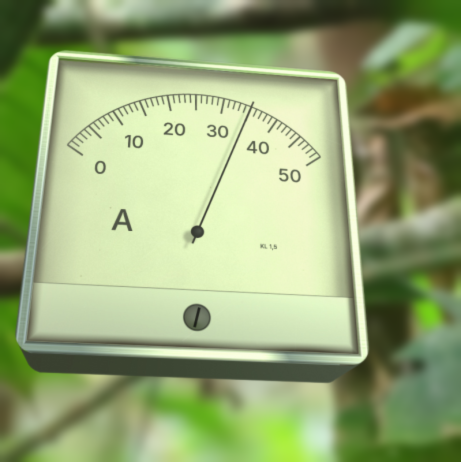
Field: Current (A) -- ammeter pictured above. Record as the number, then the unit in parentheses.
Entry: 35 (A)
